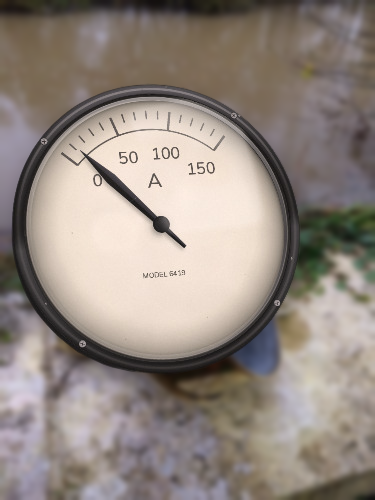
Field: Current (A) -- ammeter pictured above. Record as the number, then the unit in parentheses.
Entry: 10 (A)
